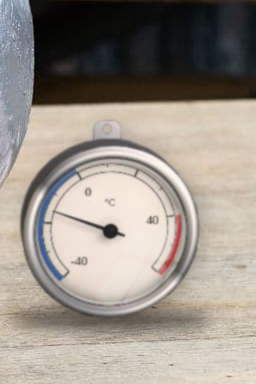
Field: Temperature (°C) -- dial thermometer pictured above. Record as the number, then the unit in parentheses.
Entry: -15 (°C)
